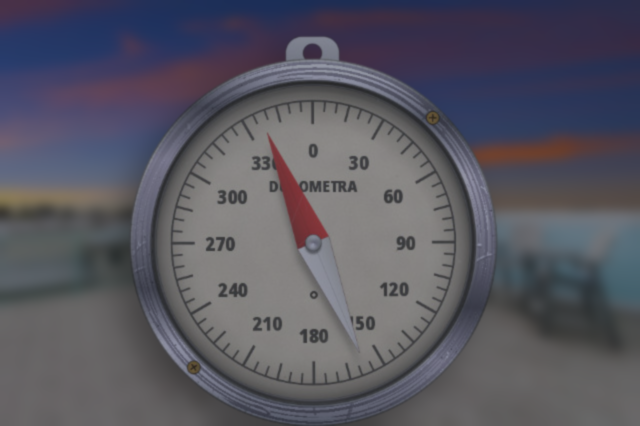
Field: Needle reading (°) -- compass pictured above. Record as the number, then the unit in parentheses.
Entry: 337.5 (°)
